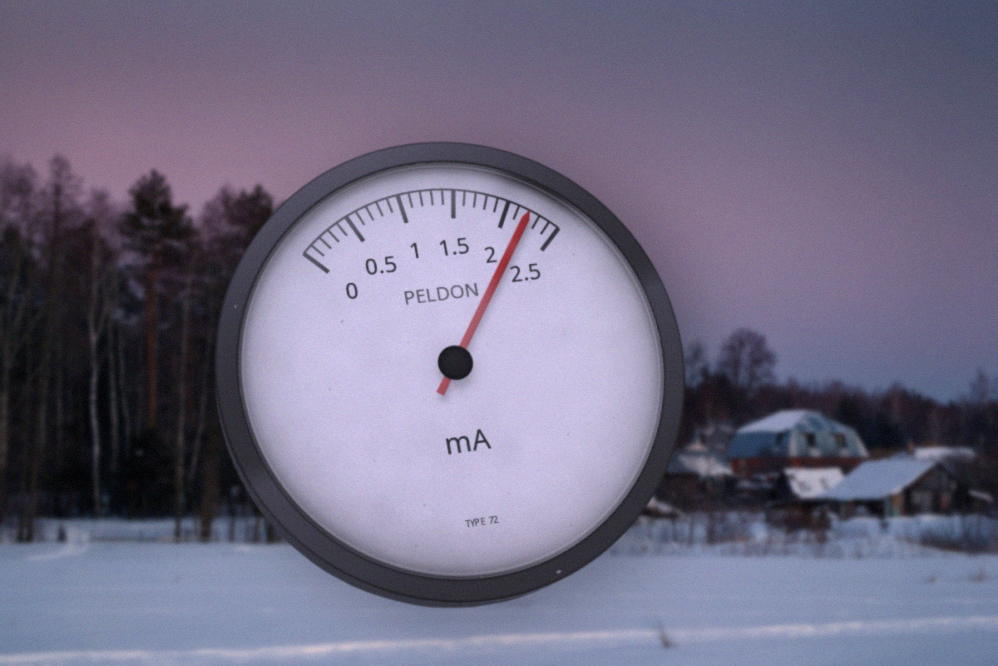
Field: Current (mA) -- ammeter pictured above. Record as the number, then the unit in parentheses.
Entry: 2.2 (mA)
